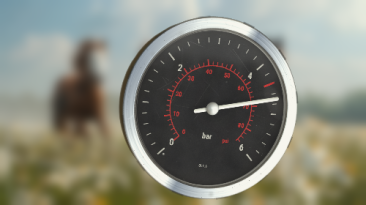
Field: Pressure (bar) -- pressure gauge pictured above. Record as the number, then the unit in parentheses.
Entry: 4.7 (bar)
